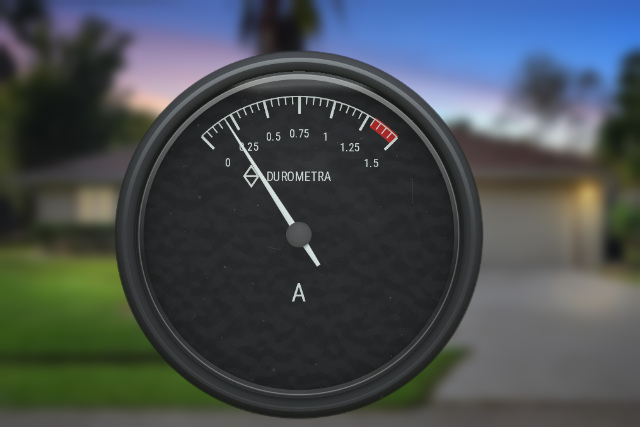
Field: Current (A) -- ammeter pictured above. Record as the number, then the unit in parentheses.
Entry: 0.2 (A)
